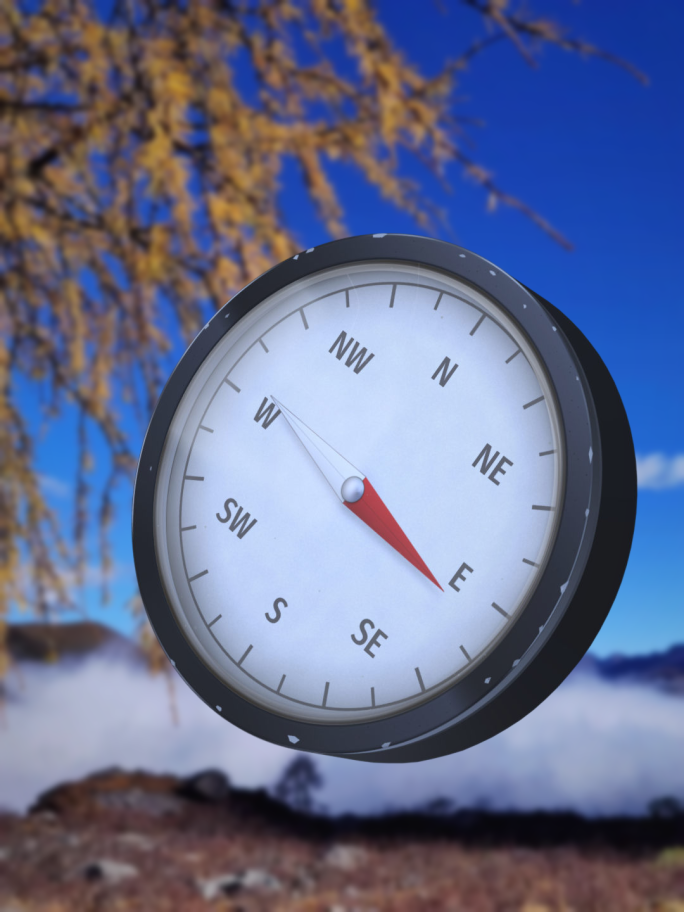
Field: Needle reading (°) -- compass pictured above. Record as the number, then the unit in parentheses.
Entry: 97.5 (°)
